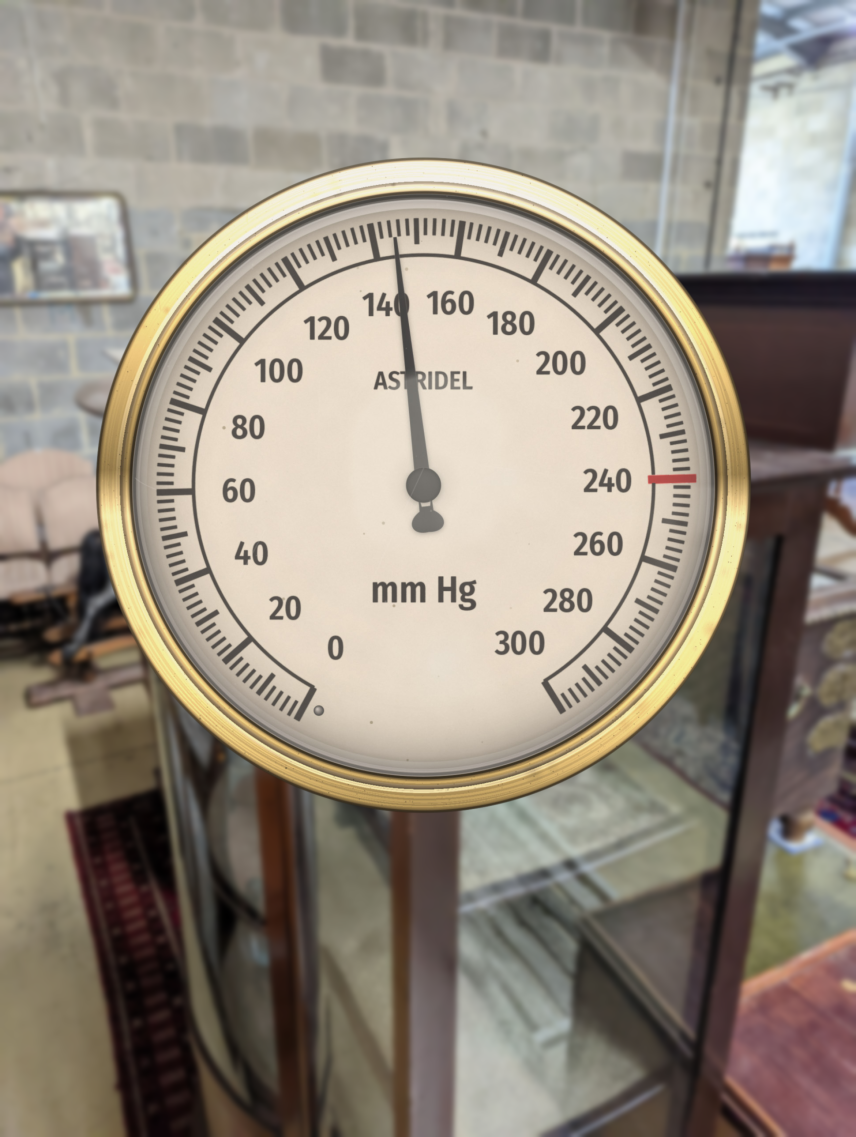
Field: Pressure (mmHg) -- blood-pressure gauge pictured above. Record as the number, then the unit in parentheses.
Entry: 145 (mmHg)
